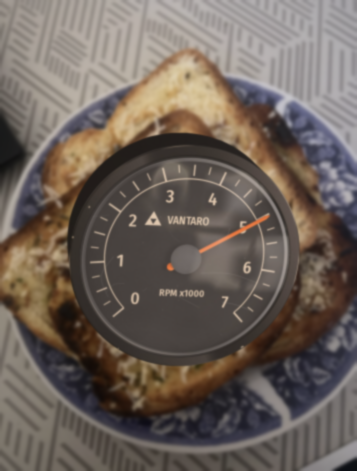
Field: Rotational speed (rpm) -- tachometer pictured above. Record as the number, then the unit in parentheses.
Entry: 5000 (rpm)
